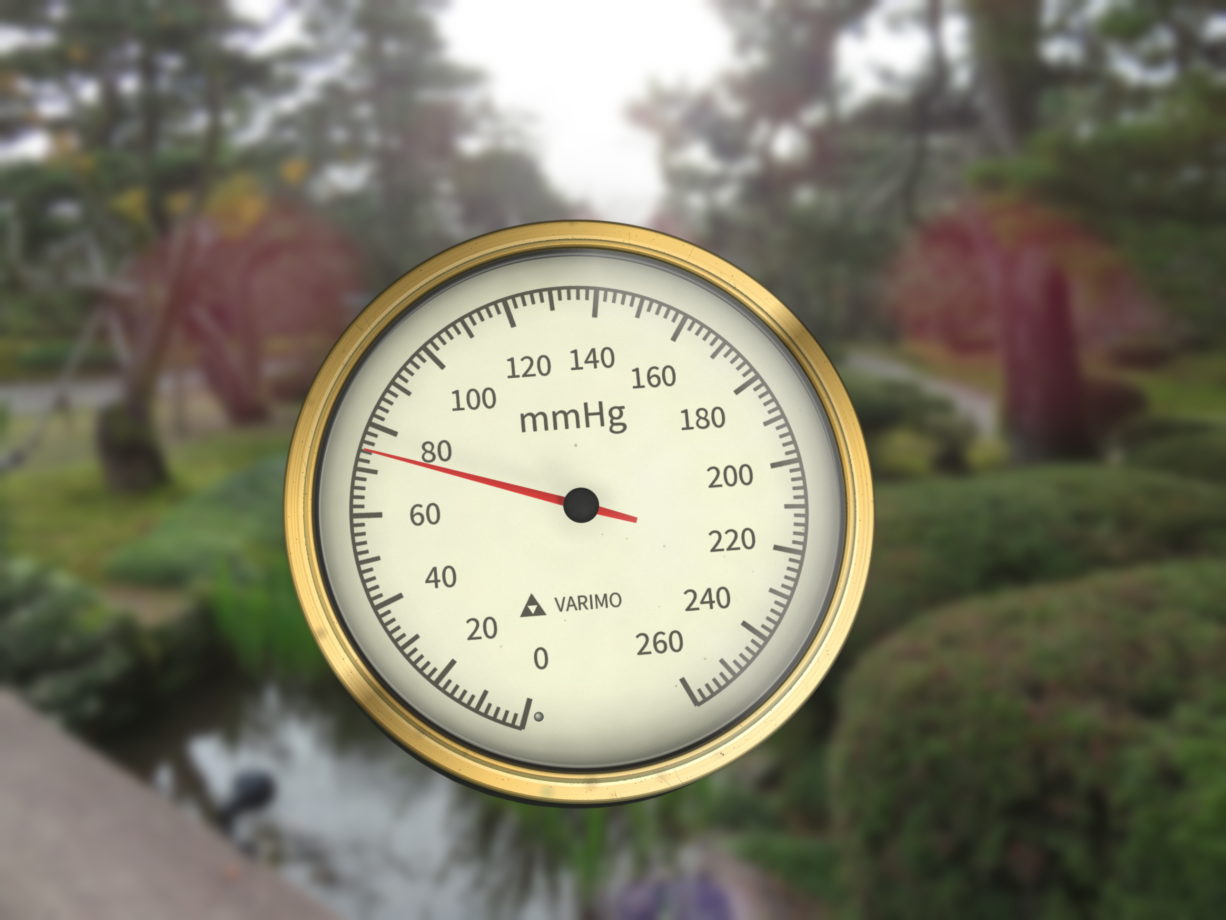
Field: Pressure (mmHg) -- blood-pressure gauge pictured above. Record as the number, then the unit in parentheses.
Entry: 74 (mmHg)
